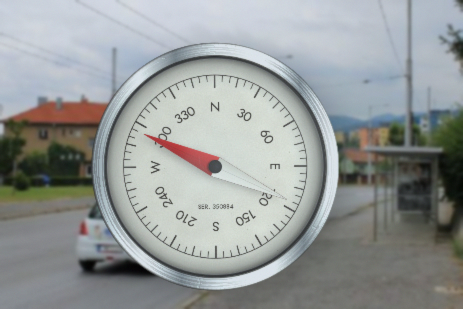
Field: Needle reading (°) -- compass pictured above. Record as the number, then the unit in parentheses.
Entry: 295 (°)
